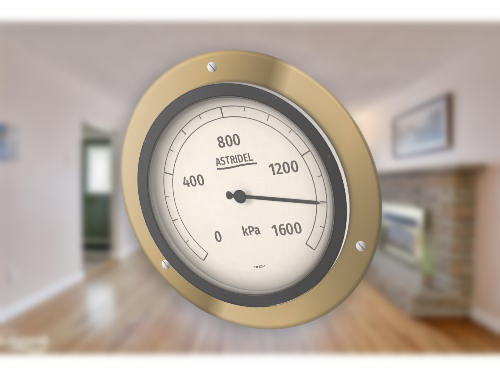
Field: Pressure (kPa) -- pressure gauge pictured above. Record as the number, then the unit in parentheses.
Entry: 1400 (kPa)
